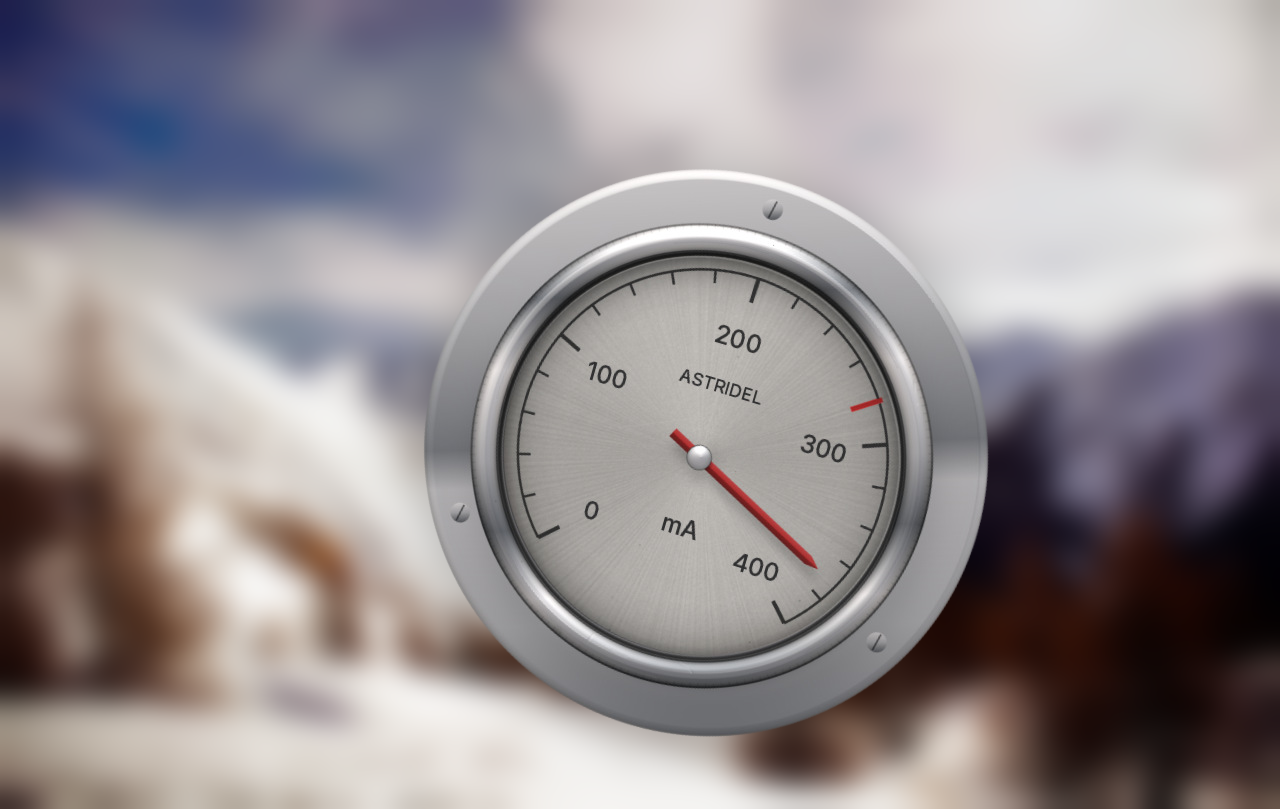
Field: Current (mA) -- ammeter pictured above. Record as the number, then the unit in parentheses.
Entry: 370 (mA)
